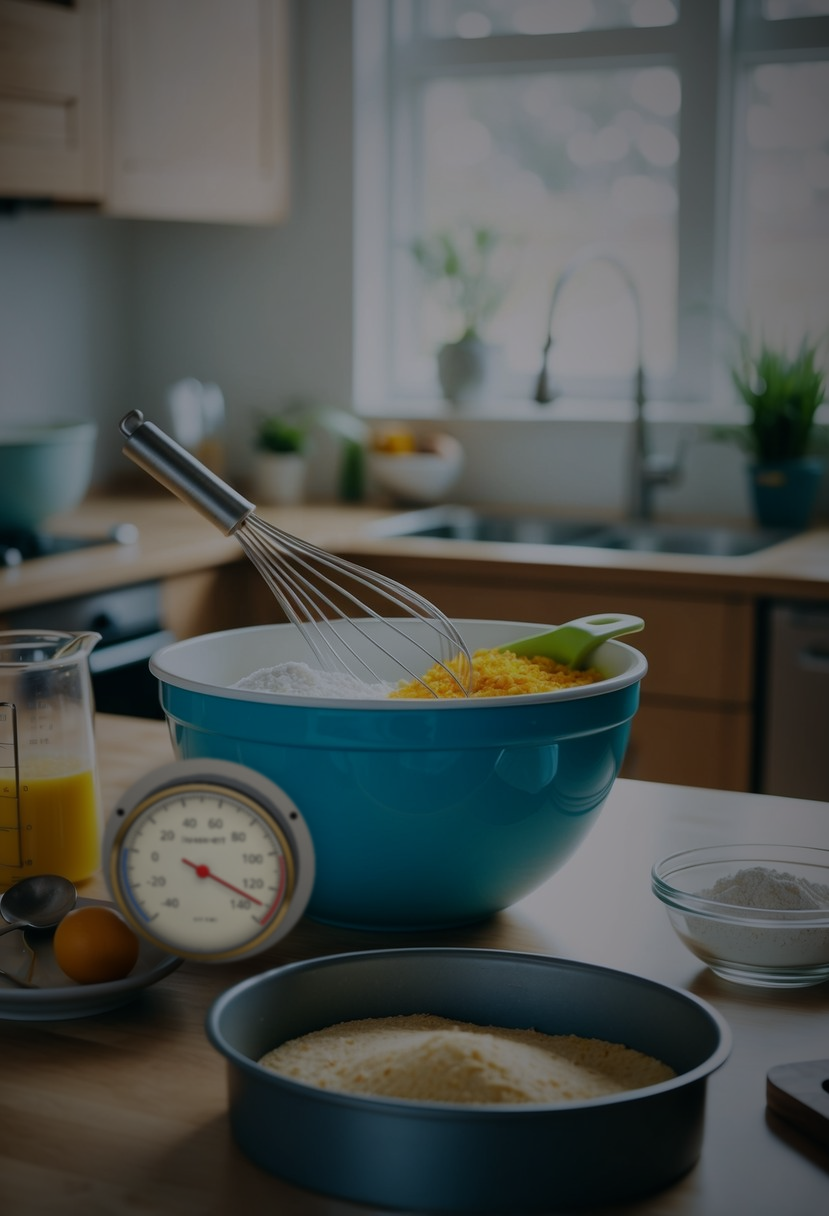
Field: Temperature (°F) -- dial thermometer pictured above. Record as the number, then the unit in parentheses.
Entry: 130 (°F)
